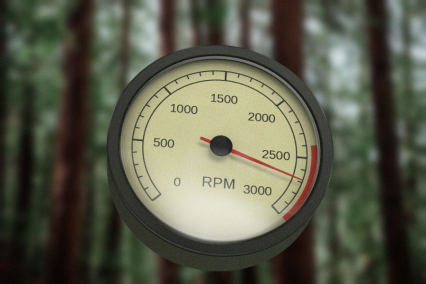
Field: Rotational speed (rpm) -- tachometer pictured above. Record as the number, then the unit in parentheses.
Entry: 2700 (rpm)
